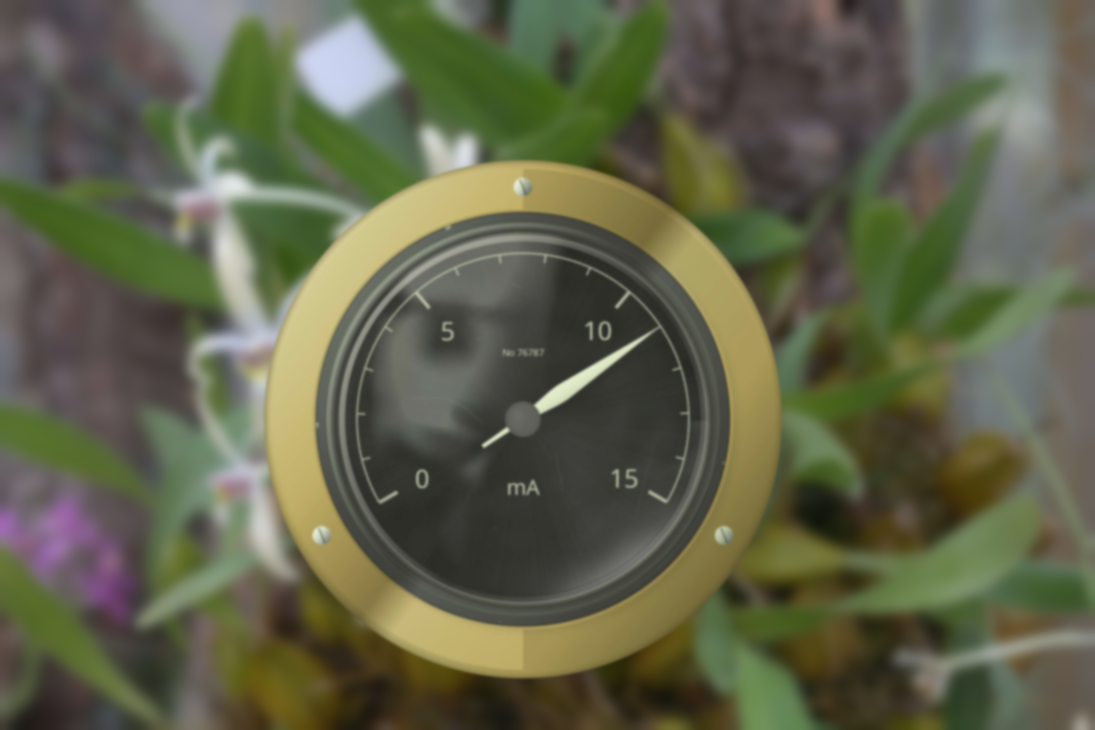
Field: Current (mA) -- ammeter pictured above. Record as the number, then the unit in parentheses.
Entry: 11 (mA)
